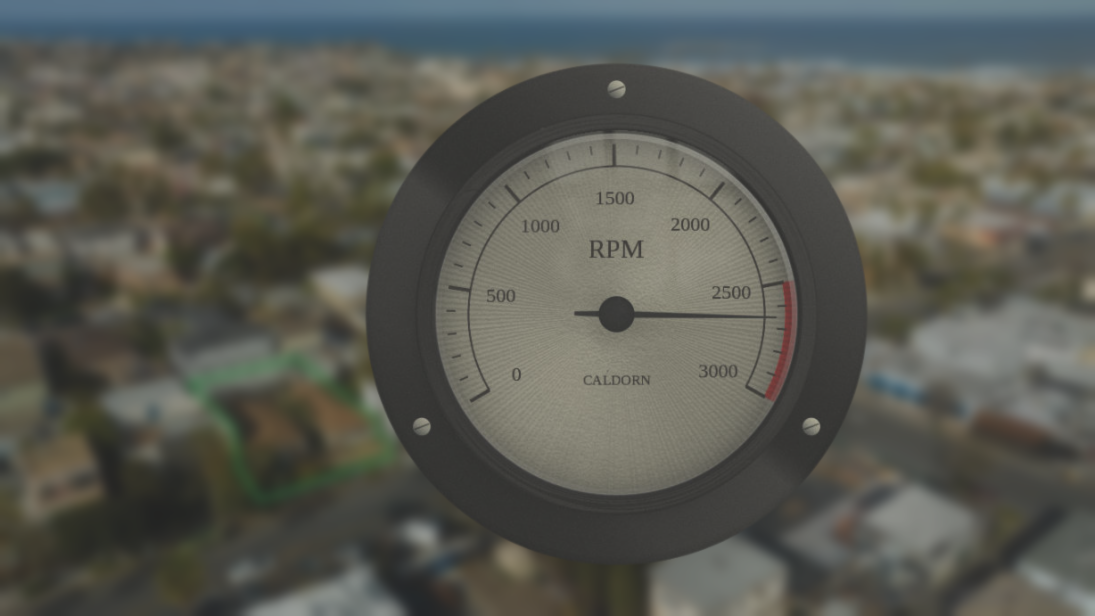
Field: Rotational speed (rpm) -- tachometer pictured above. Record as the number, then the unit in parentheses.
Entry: 2650 (rpm)
